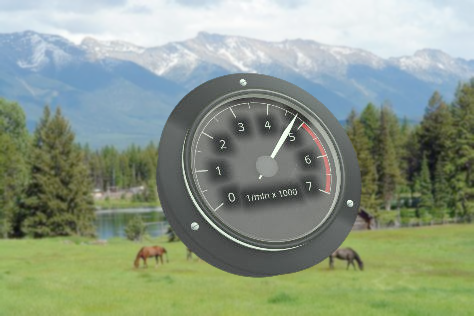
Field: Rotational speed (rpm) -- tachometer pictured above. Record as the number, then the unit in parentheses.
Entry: 4750 (rpm)
